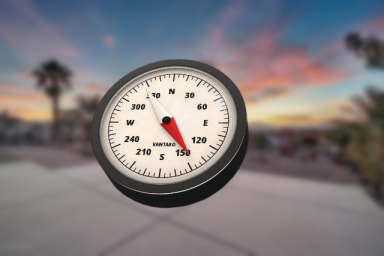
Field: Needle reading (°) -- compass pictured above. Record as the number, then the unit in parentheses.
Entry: 145 (°)
